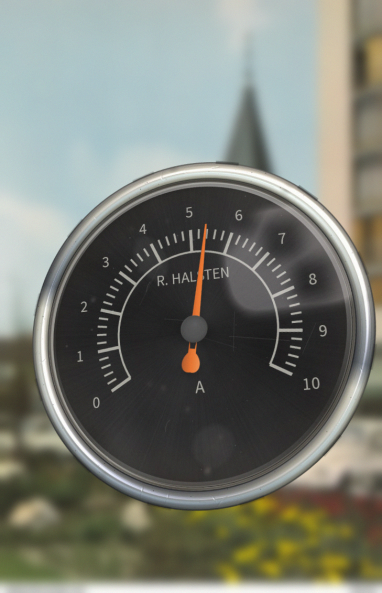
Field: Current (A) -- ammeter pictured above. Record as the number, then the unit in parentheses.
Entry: 5.4 (A)
